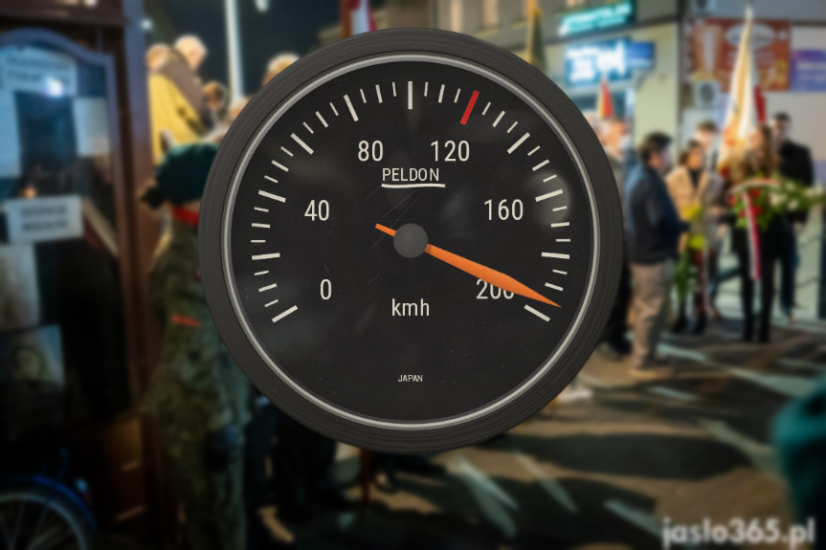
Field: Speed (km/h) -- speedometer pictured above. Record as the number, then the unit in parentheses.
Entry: 195 (km/h)
